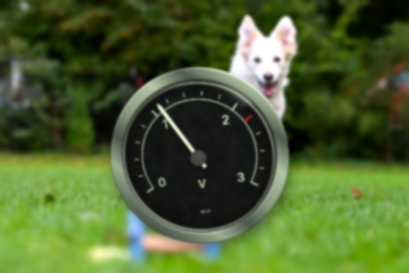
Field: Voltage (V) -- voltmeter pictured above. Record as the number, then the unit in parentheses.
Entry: 1.1 (V)
